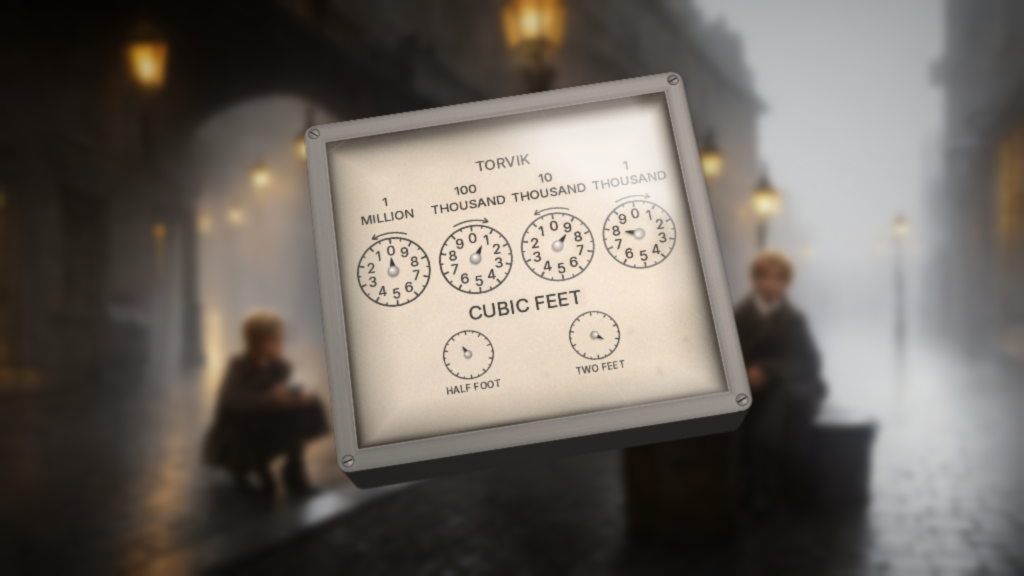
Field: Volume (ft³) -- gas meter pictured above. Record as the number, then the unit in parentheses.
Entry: 8800 (ft³)
